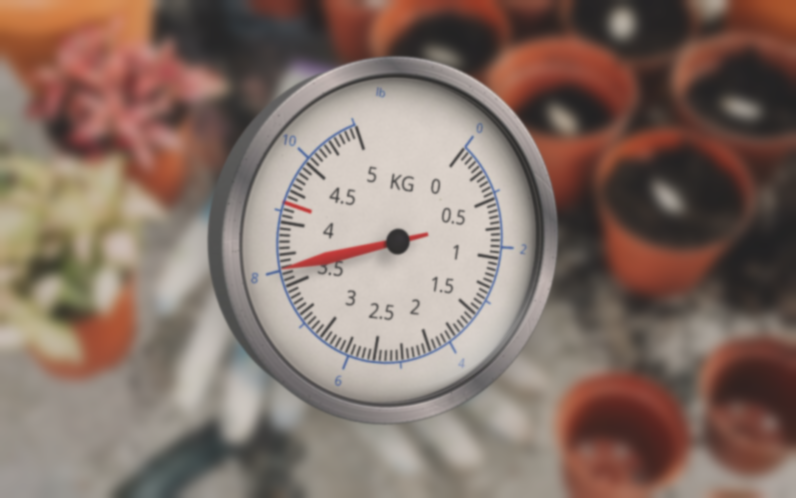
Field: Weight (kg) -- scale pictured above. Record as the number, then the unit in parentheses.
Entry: 3.65 (kg)
